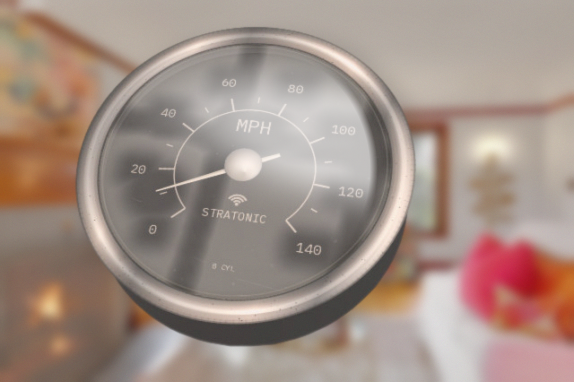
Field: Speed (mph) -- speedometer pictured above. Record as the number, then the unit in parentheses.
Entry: 10 (mph)
